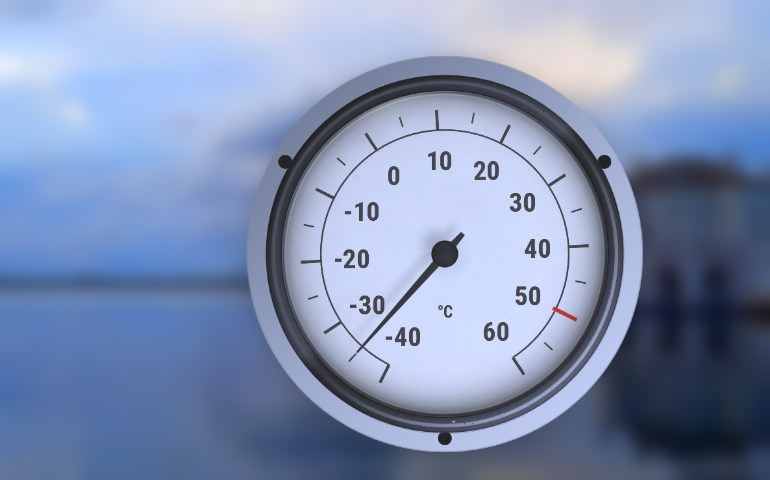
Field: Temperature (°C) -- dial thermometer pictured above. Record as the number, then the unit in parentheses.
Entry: -35 (°C)
